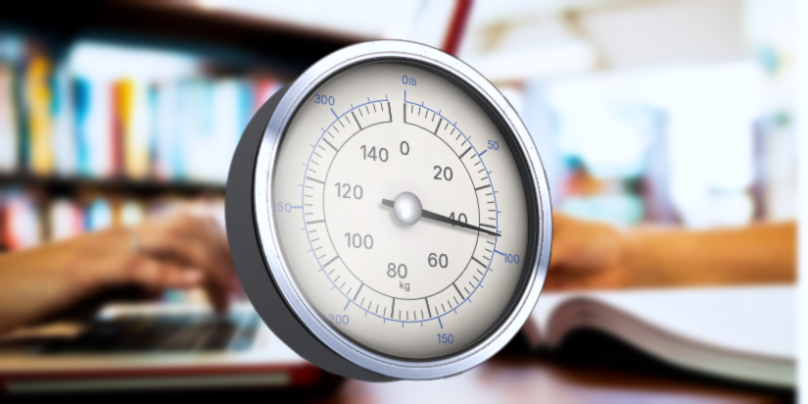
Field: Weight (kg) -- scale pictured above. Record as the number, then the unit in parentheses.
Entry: 42 (kg)
